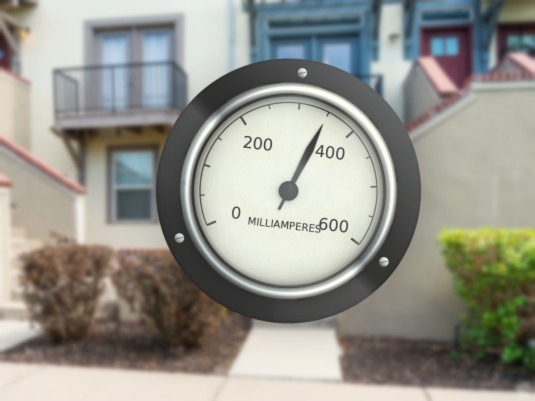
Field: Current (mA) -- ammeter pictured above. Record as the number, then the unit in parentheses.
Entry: 350 (mA)
